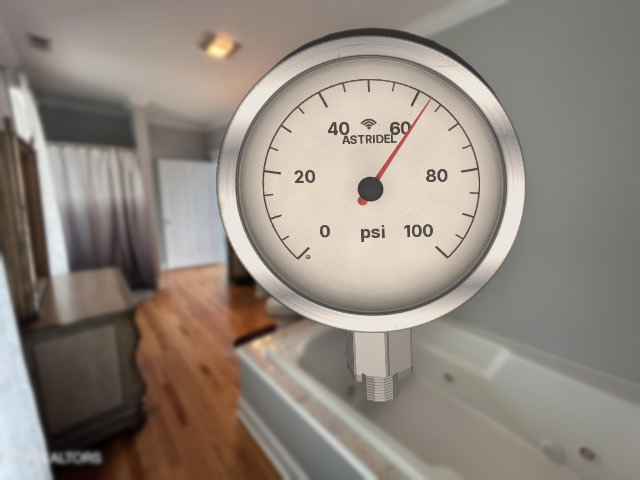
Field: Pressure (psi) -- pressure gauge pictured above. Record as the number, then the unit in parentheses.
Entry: 62.5 (psi)
